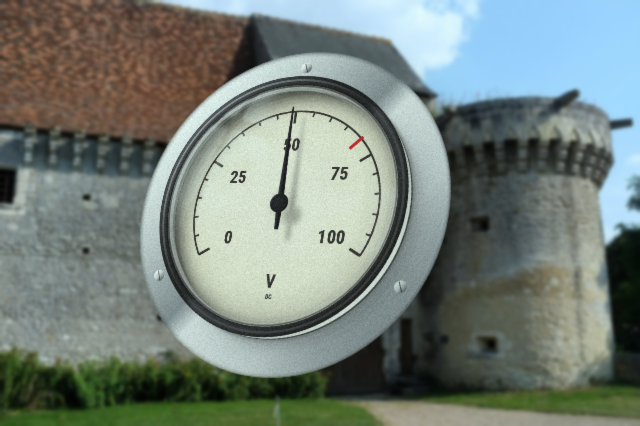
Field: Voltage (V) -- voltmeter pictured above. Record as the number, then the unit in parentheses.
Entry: 50 (V)
